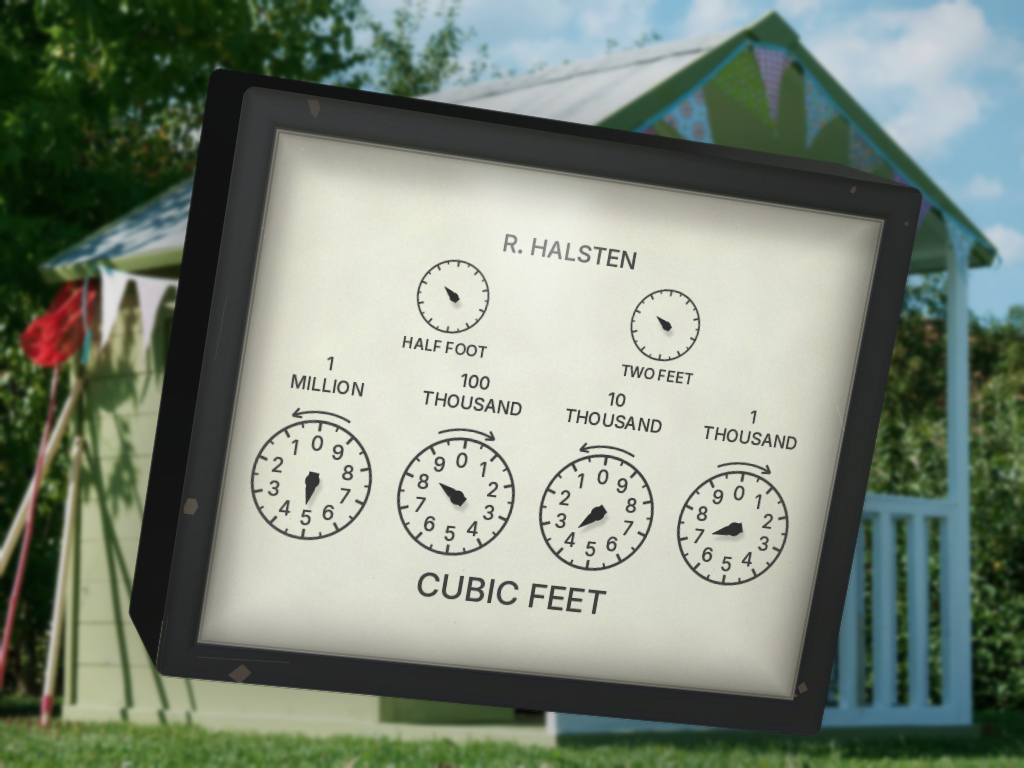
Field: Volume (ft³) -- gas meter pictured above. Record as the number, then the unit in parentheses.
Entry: 483700 (ft³)
